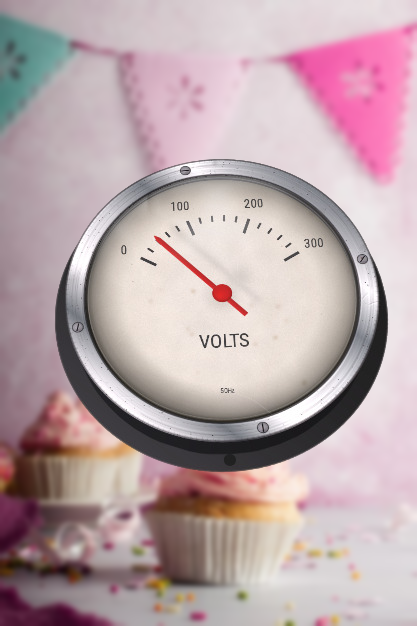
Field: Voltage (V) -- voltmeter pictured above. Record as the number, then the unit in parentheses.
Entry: 40 (V)
